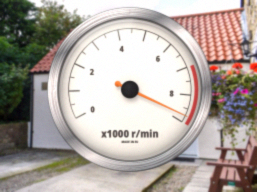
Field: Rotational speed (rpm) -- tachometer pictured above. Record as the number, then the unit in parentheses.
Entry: 8750 (rpm)
